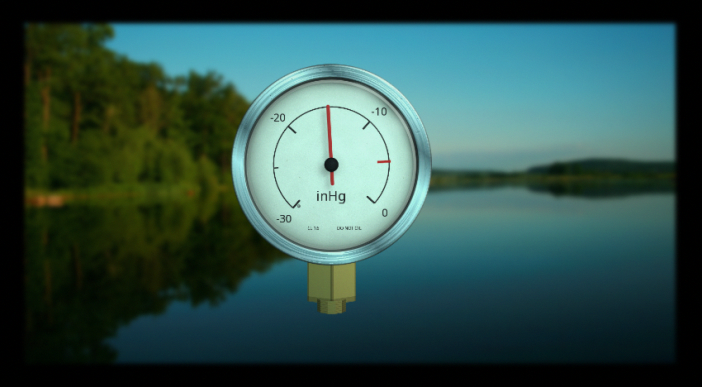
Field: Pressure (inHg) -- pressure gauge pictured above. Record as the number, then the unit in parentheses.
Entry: -15 (inHg)
